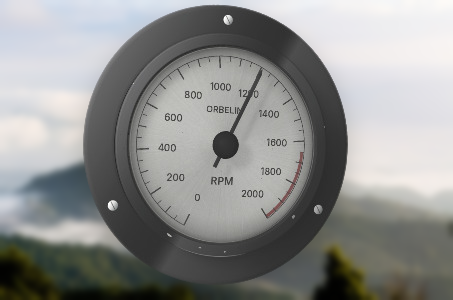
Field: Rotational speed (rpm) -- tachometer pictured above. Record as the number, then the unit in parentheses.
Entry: 1200 (rpm)
